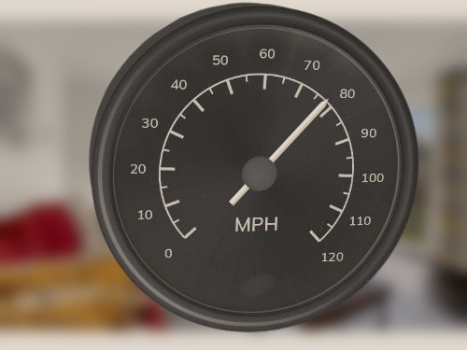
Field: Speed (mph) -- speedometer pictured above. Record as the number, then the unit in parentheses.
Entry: 77.5 (mph)
